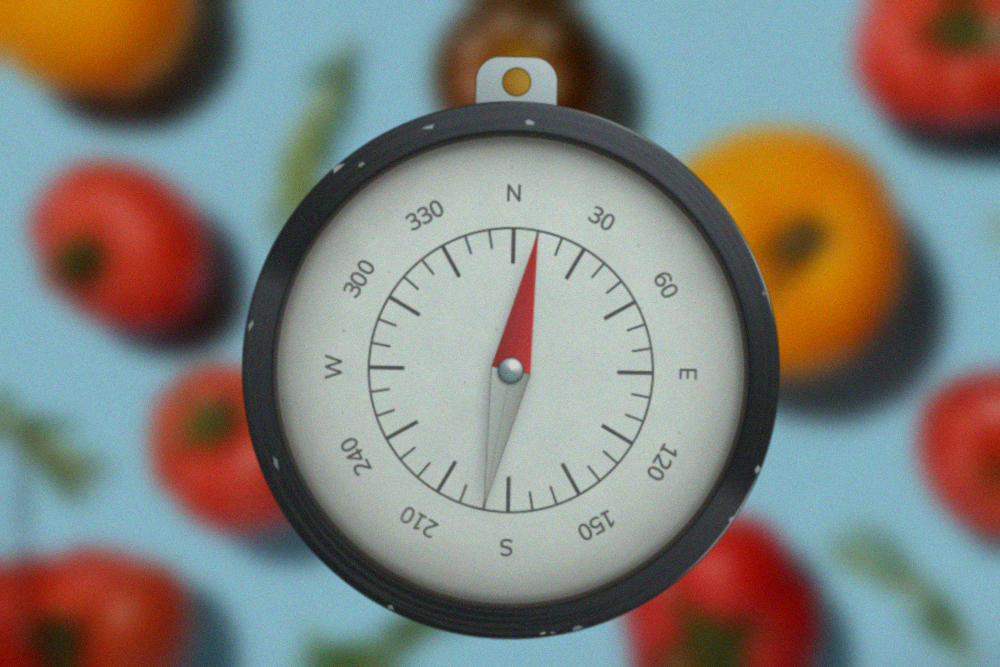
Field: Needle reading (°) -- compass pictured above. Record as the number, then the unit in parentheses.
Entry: 10 (°)
